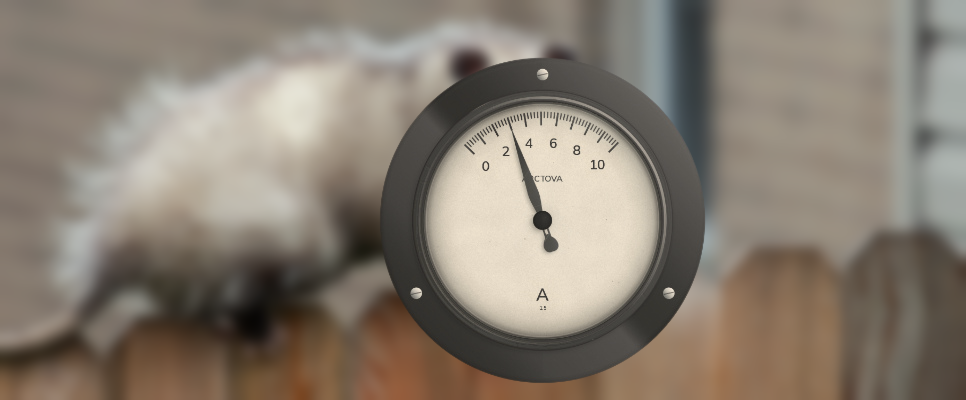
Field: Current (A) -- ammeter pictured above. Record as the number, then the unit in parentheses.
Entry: 3 (A)
